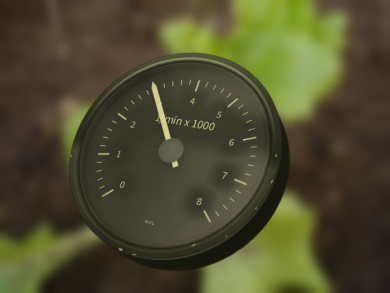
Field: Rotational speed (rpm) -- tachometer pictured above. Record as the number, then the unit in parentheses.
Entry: 3000 (rpm)
